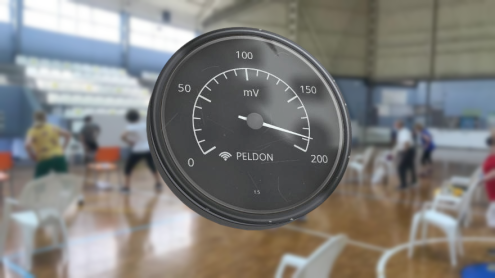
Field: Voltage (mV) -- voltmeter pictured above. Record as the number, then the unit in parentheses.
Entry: 190 (mV)
